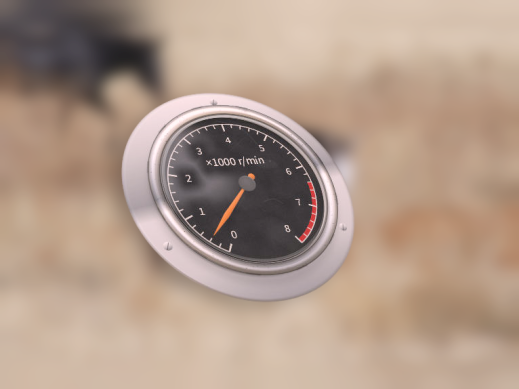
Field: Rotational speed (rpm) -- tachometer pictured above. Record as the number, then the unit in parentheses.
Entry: 400 (rpm)
